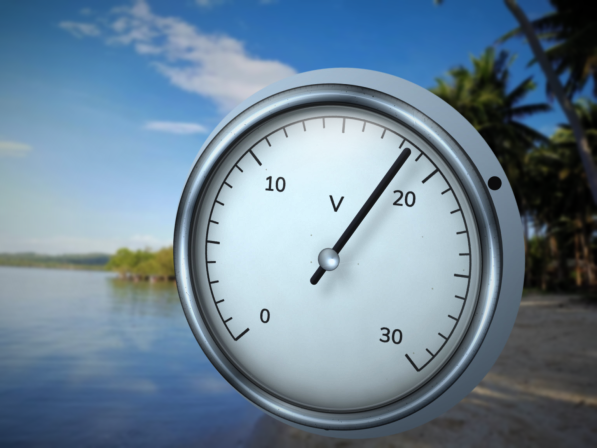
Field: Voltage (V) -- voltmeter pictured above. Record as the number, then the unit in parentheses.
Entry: 18.5 (V)
